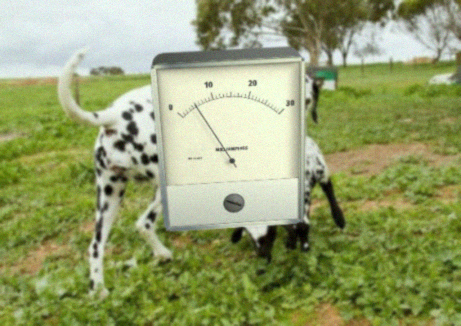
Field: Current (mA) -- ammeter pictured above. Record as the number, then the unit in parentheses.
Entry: 5 (mA)
